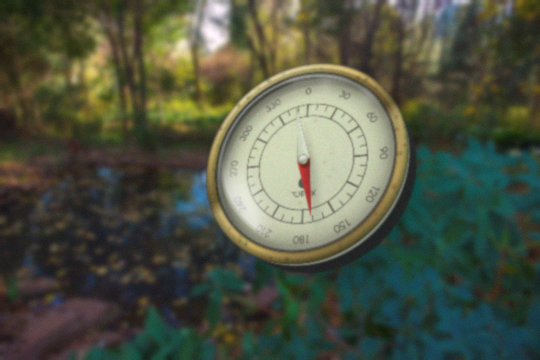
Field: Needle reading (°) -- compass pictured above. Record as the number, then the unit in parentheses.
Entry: 170 (°)
